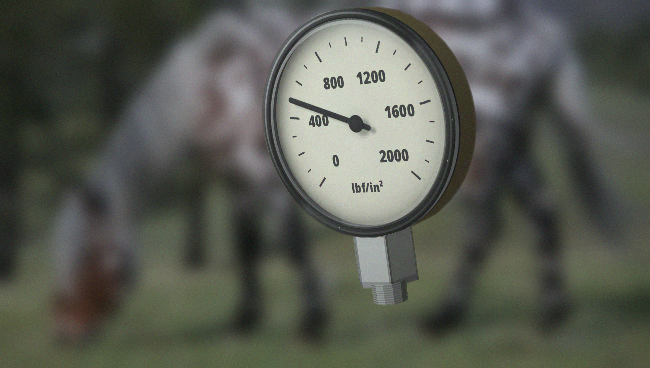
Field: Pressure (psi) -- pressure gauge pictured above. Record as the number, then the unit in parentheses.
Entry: 500 (psi)
